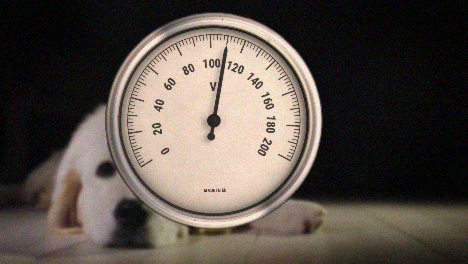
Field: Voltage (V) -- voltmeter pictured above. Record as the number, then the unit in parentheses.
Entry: 110 (V)
